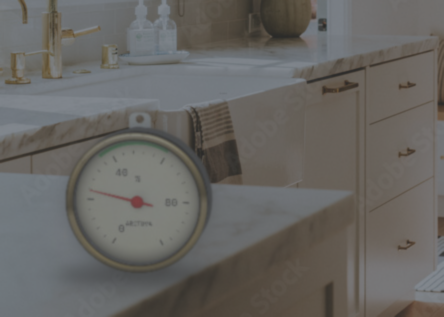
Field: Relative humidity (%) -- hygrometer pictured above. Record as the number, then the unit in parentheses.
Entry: 24 (%)
